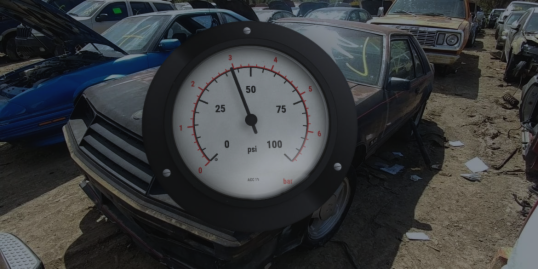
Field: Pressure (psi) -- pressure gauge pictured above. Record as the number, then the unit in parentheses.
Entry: 42.5 (psi)
